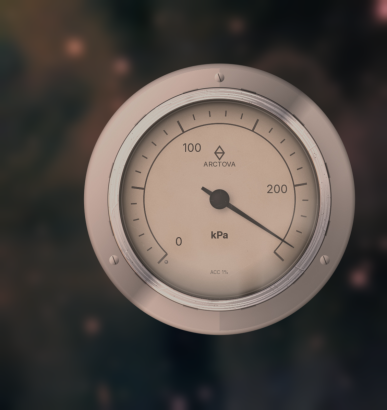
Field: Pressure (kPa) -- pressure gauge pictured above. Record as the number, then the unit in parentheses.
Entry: 240 (kPa)
